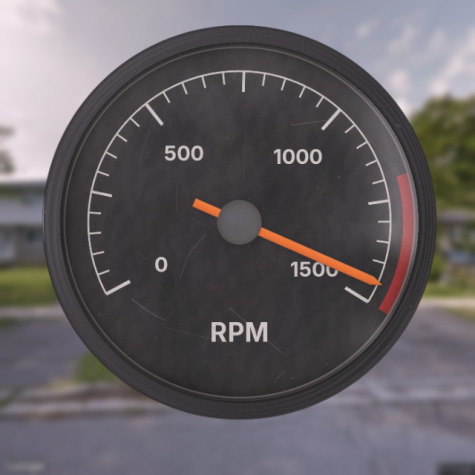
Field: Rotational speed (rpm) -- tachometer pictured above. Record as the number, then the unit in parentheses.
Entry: 1450 (rpm)
